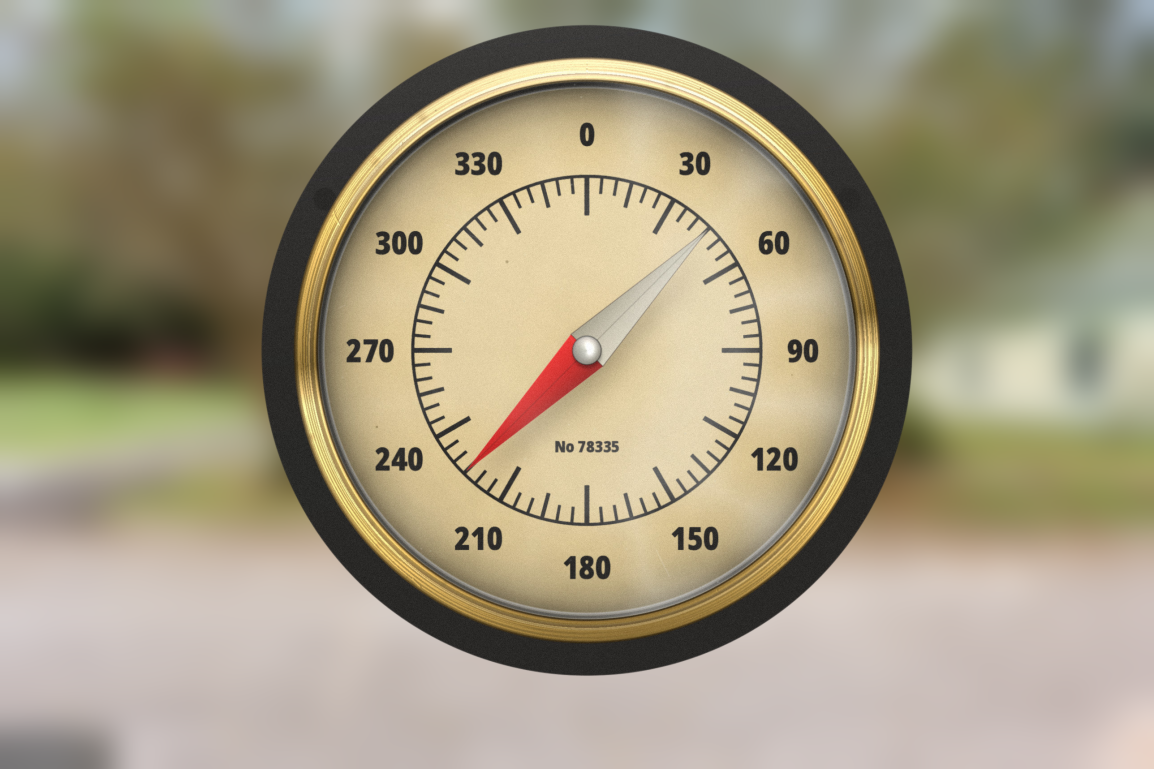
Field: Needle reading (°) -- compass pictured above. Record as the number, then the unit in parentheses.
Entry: 225 (°)
